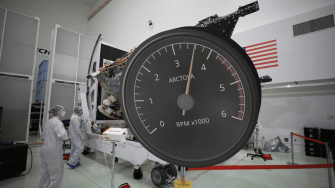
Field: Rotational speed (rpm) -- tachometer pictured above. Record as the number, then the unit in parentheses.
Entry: 3600 (rpm)
